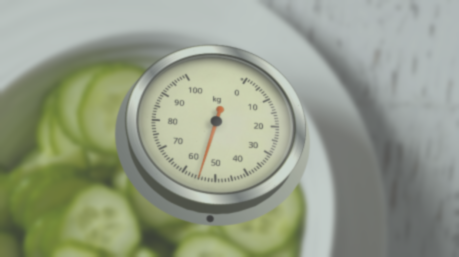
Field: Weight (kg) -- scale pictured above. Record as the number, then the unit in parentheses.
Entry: 55 (kg)
